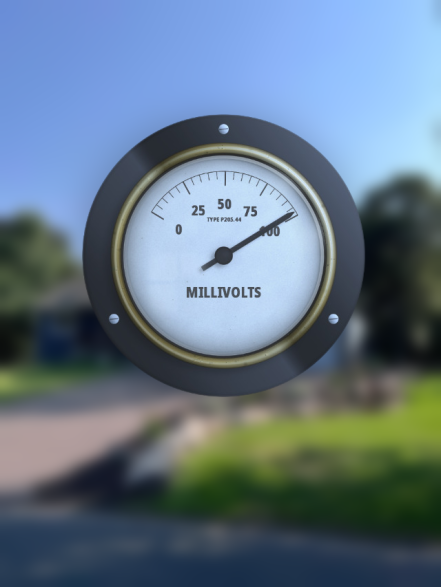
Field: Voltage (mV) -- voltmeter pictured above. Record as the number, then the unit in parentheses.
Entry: 97.5 (mV)
